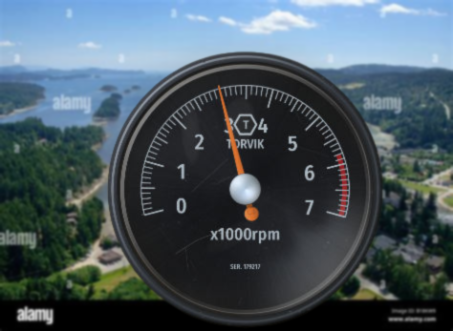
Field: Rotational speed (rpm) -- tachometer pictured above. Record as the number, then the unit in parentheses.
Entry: 3000 (rpm)
